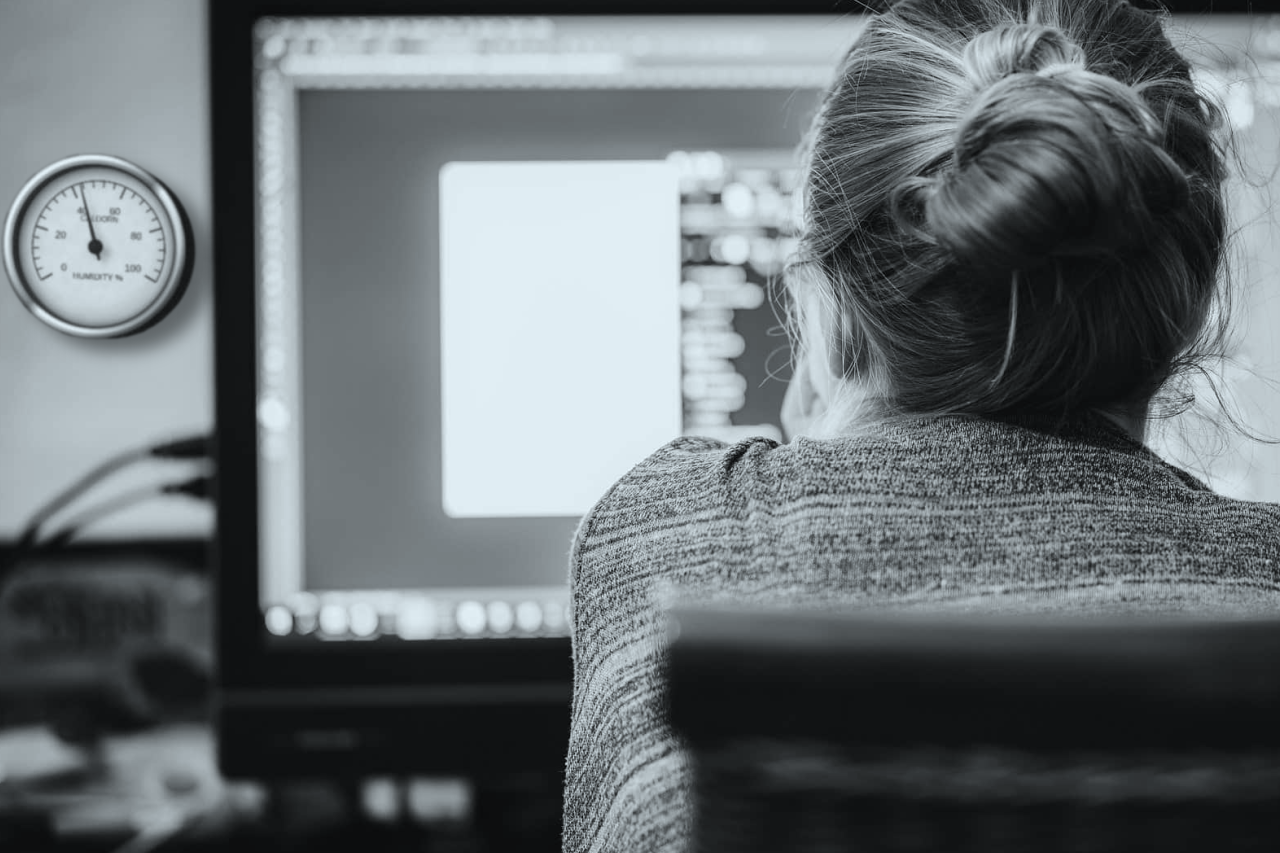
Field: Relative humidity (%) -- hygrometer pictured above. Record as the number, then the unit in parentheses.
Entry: 44 (%)
